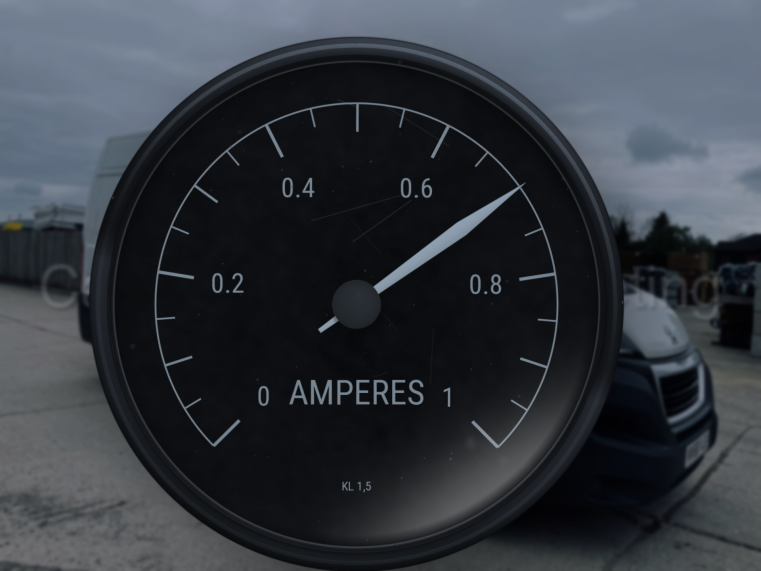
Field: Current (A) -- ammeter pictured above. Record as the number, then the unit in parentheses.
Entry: 0.7 (A)
